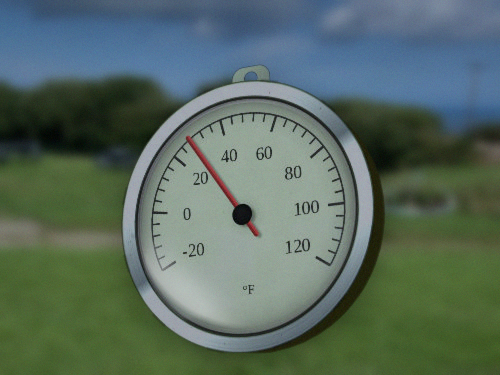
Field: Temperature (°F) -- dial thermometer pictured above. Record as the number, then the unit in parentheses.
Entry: 28 (°F)
